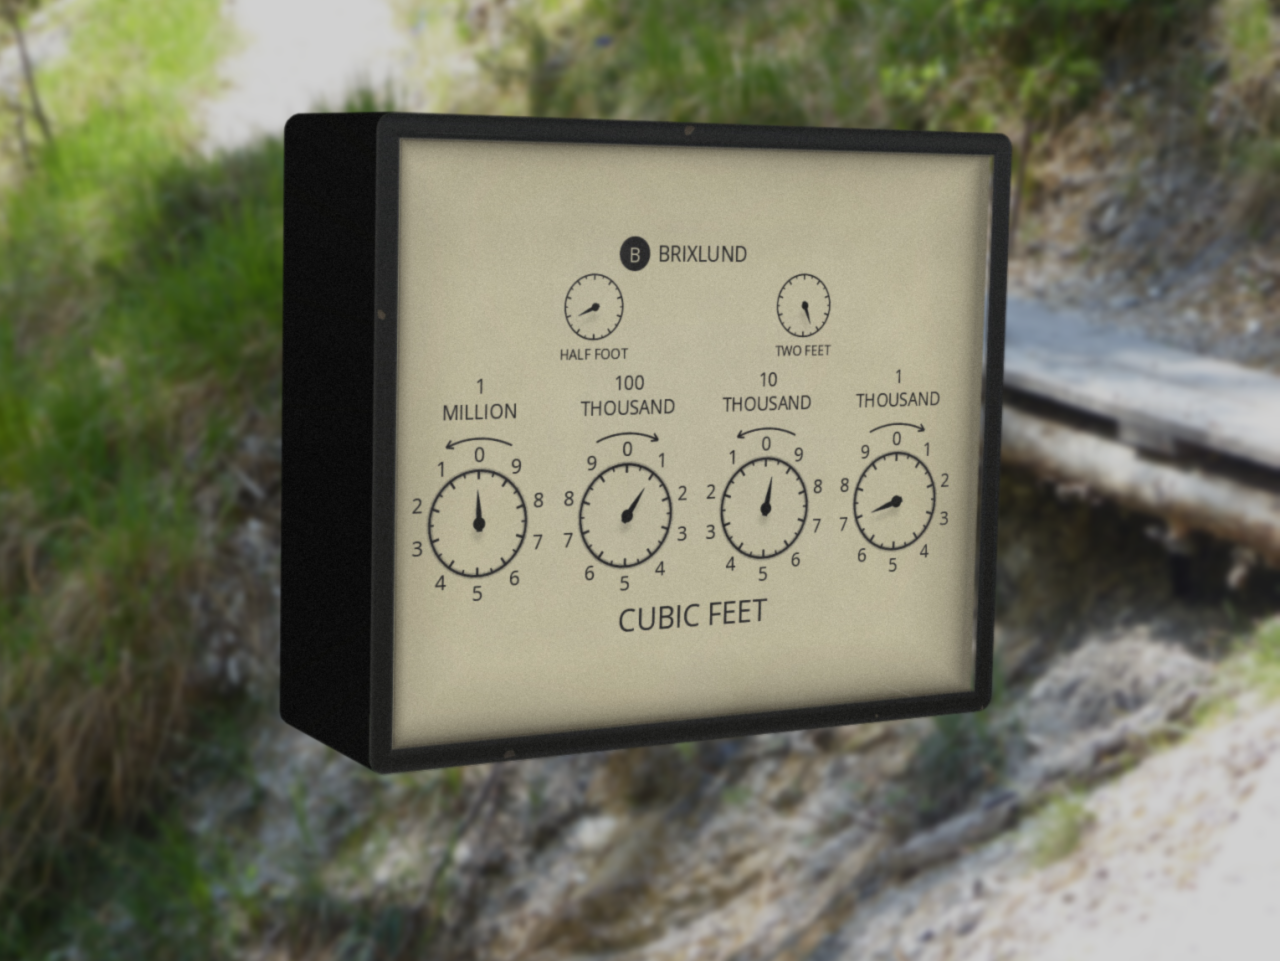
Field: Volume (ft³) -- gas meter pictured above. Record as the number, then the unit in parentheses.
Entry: 9700 (ft³)
